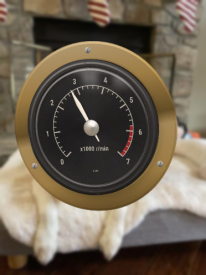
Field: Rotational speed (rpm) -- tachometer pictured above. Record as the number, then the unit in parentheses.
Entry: 2800 (rpm)
